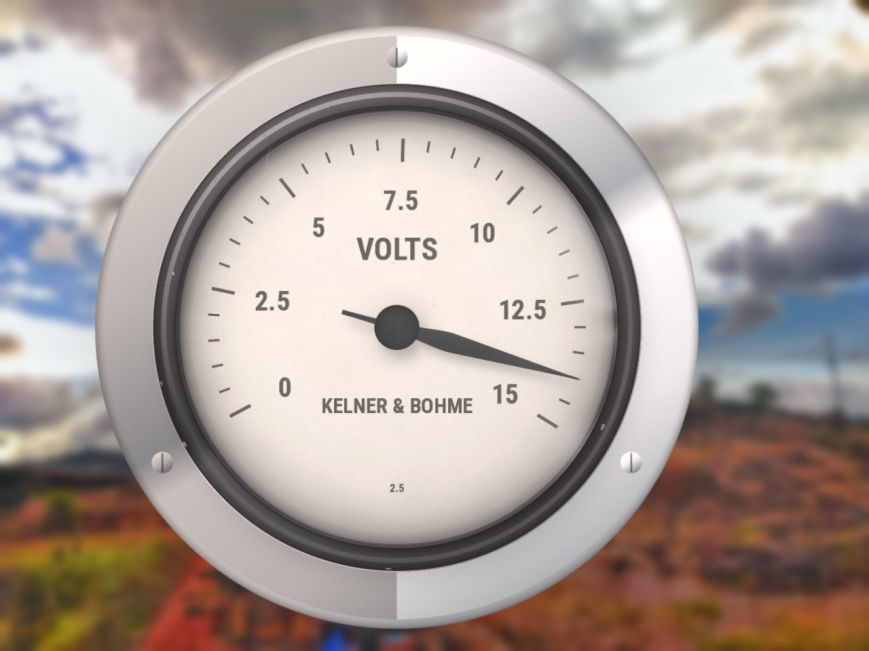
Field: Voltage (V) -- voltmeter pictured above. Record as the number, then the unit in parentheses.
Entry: 14 (V)
